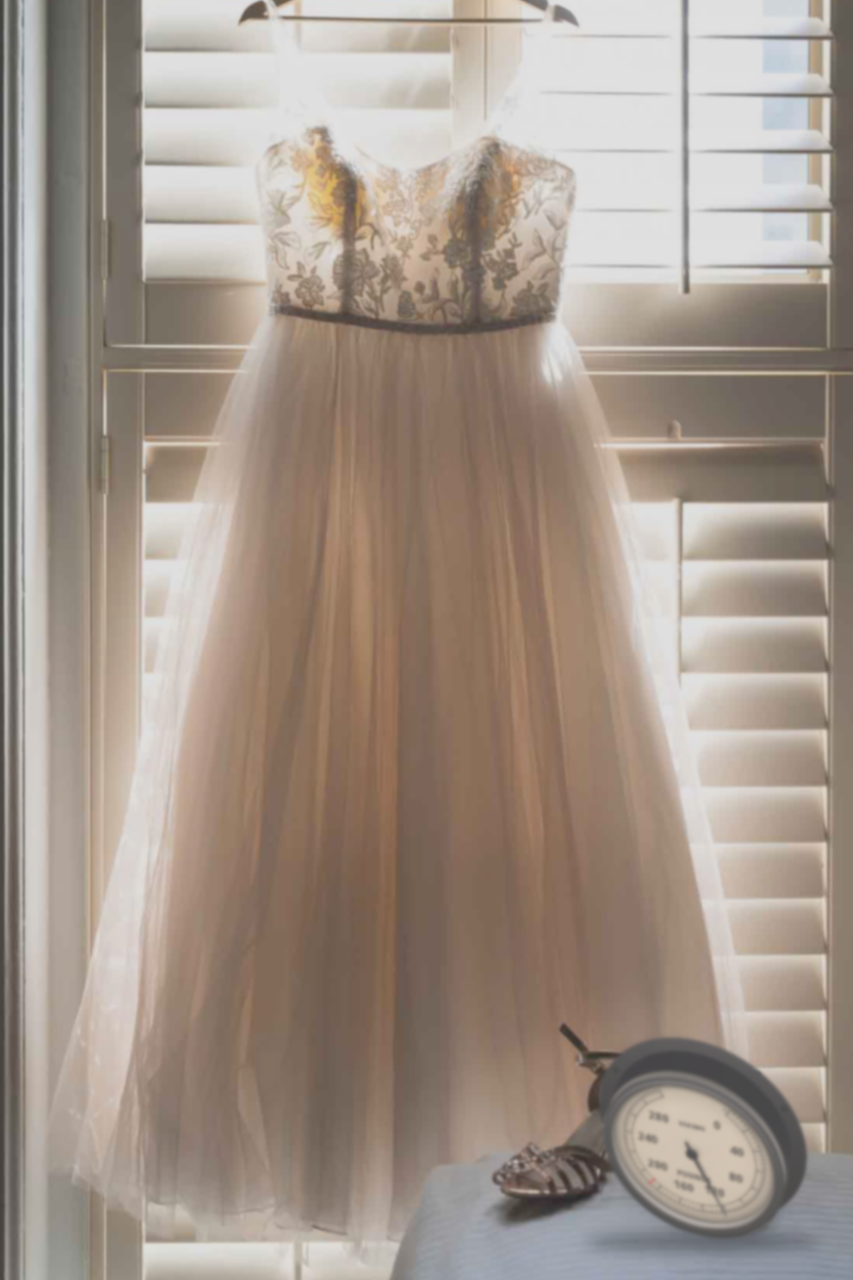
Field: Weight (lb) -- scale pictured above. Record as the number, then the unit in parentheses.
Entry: 120 (lb)
